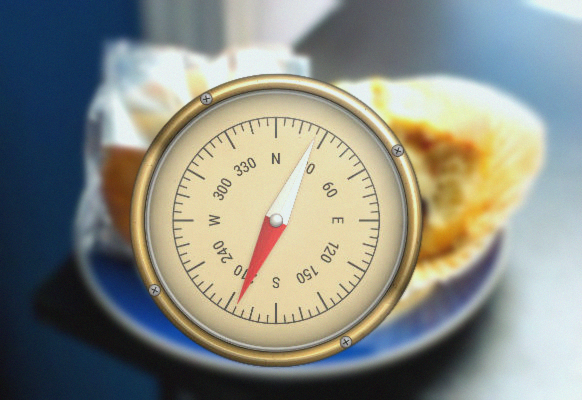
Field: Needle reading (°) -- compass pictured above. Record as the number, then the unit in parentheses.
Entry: 205 (°)
